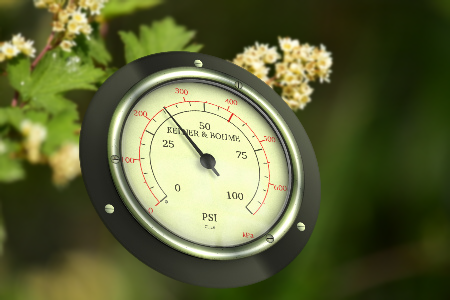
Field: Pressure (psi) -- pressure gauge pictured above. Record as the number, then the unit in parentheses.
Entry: 35 (psi)
